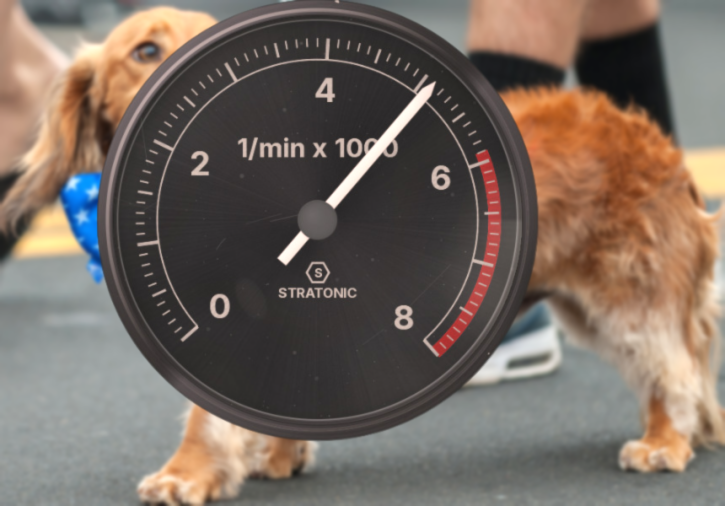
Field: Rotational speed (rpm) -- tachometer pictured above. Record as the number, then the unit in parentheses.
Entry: 5100 (rpm)
